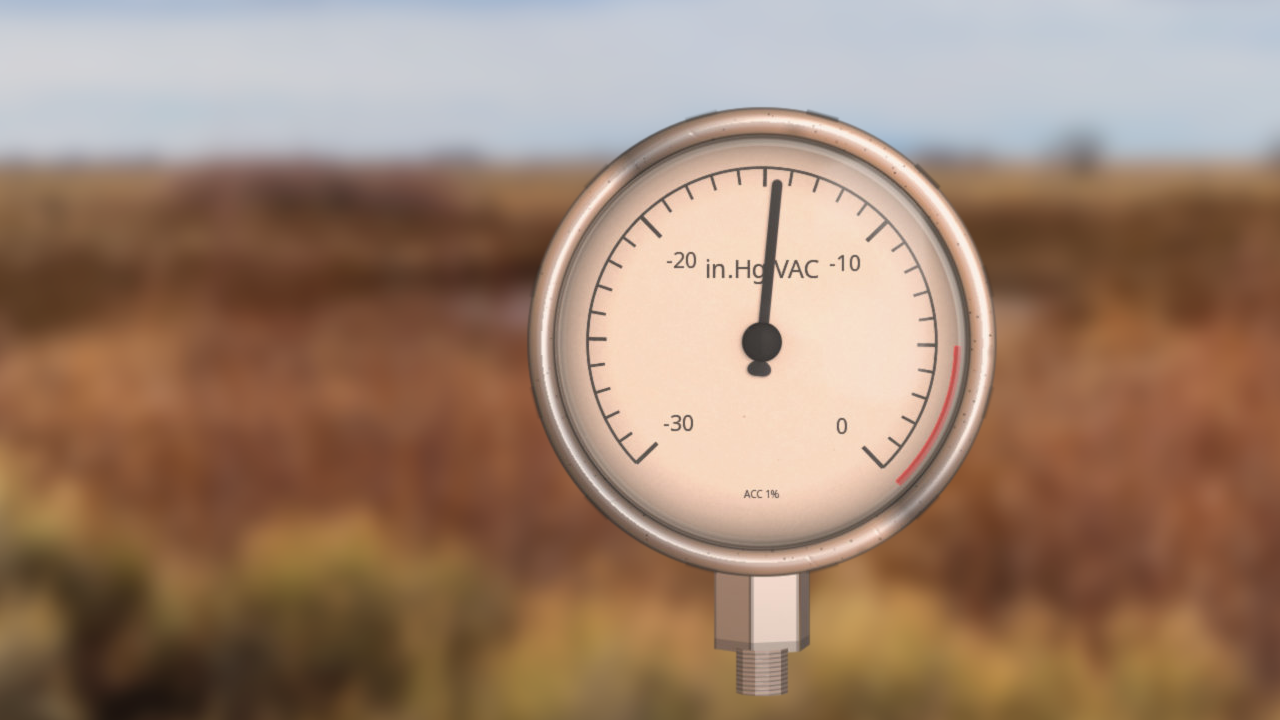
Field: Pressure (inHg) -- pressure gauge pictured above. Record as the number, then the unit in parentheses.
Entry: -14.5 (inHg)
